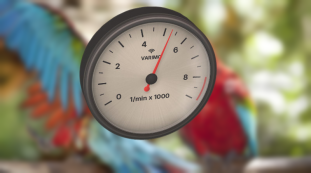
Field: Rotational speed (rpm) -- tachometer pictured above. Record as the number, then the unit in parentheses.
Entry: 5250 (rpm)
